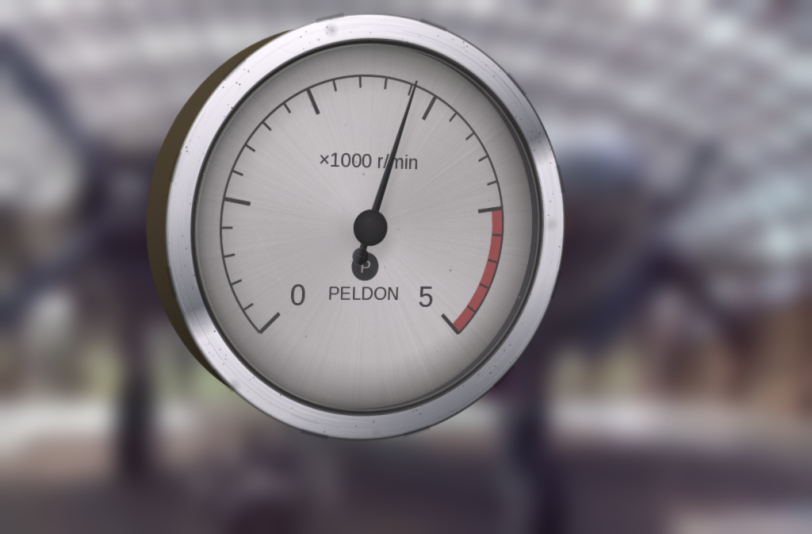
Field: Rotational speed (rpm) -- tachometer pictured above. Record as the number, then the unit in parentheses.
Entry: 2800 (rpm)
